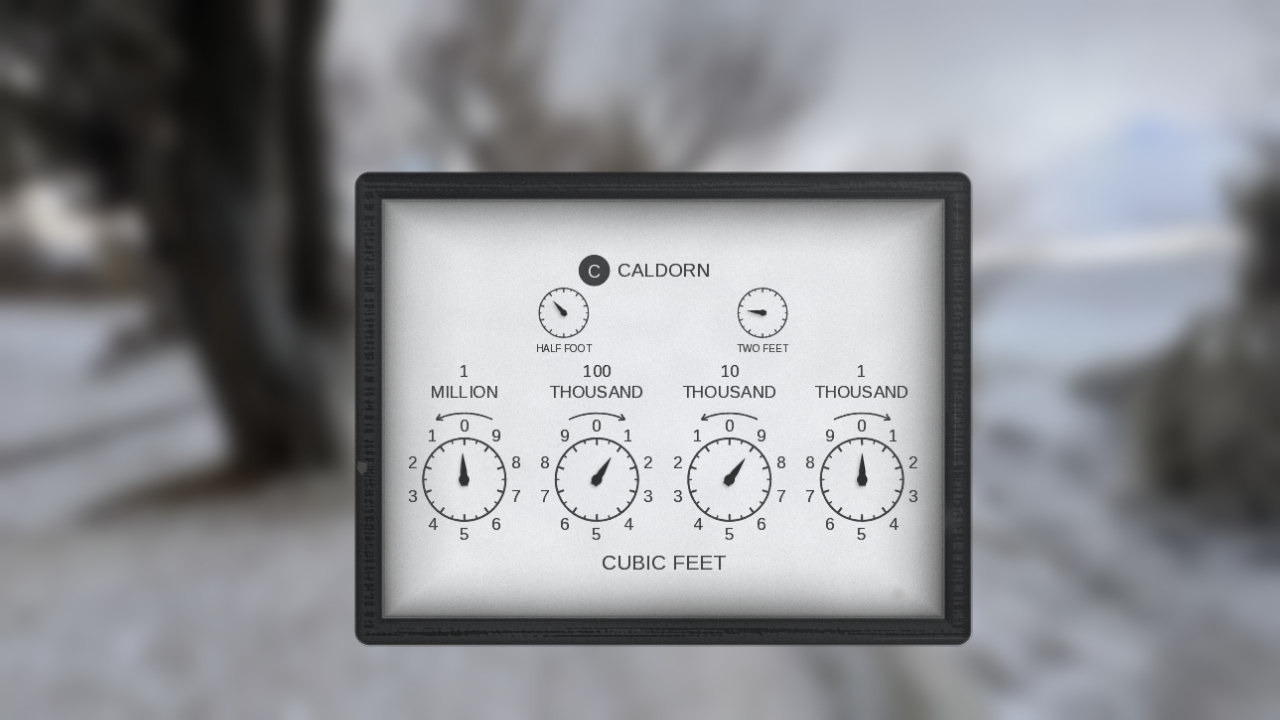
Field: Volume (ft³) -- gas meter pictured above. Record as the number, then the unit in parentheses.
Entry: 9000 (ft³)
